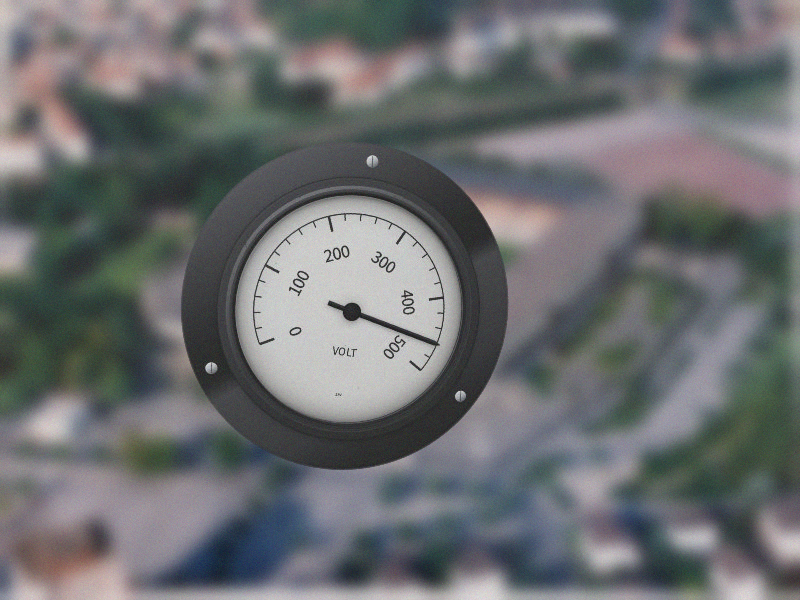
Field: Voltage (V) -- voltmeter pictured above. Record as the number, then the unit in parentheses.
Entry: 460 (V)
